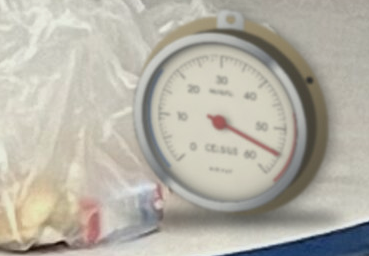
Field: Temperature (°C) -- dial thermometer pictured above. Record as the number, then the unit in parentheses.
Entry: 55 (°C)
